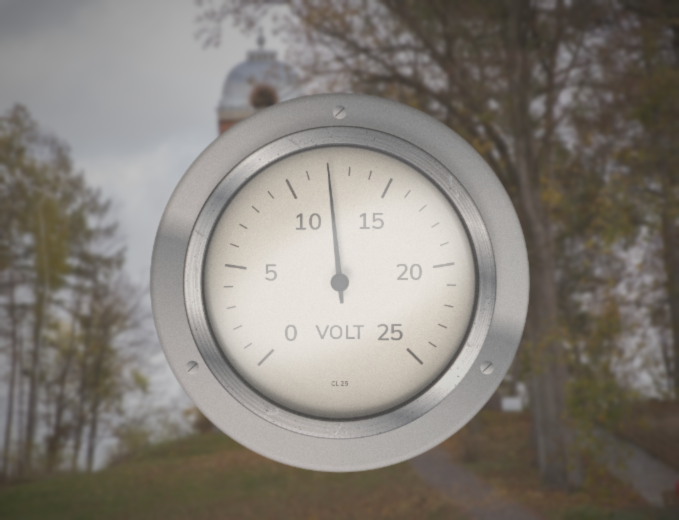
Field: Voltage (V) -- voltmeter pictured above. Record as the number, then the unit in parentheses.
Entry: 12 (V)
